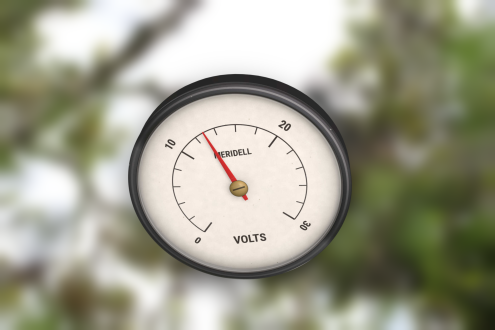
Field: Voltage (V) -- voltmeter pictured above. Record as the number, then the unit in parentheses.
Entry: 13 (V)
